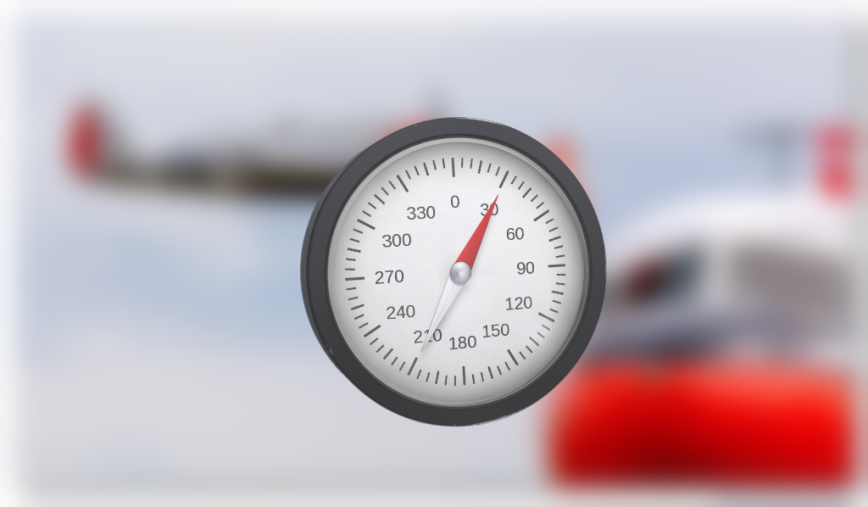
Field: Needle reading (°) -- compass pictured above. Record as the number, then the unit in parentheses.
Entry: 30 (°)
